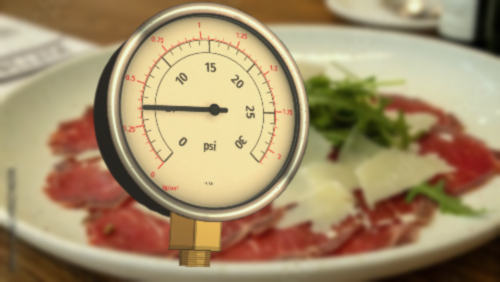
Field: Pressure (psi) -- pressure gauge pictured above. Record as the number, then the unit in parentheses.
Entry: 5 (psi)
